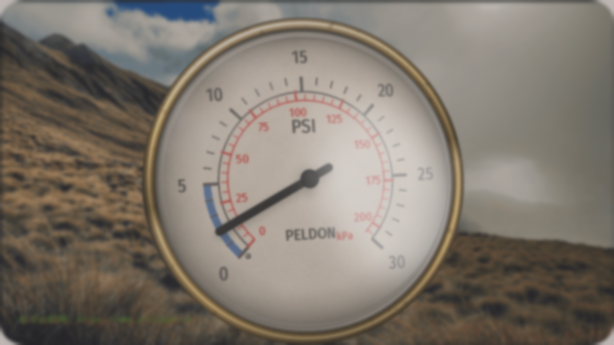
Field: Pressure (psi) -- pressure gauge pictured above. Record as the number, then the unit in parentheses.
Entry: 2 (psi)
